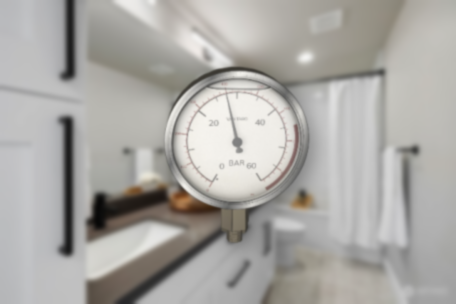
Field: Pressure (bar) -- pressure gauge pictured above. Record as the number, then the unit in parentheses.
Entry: 27.5 (bar)
